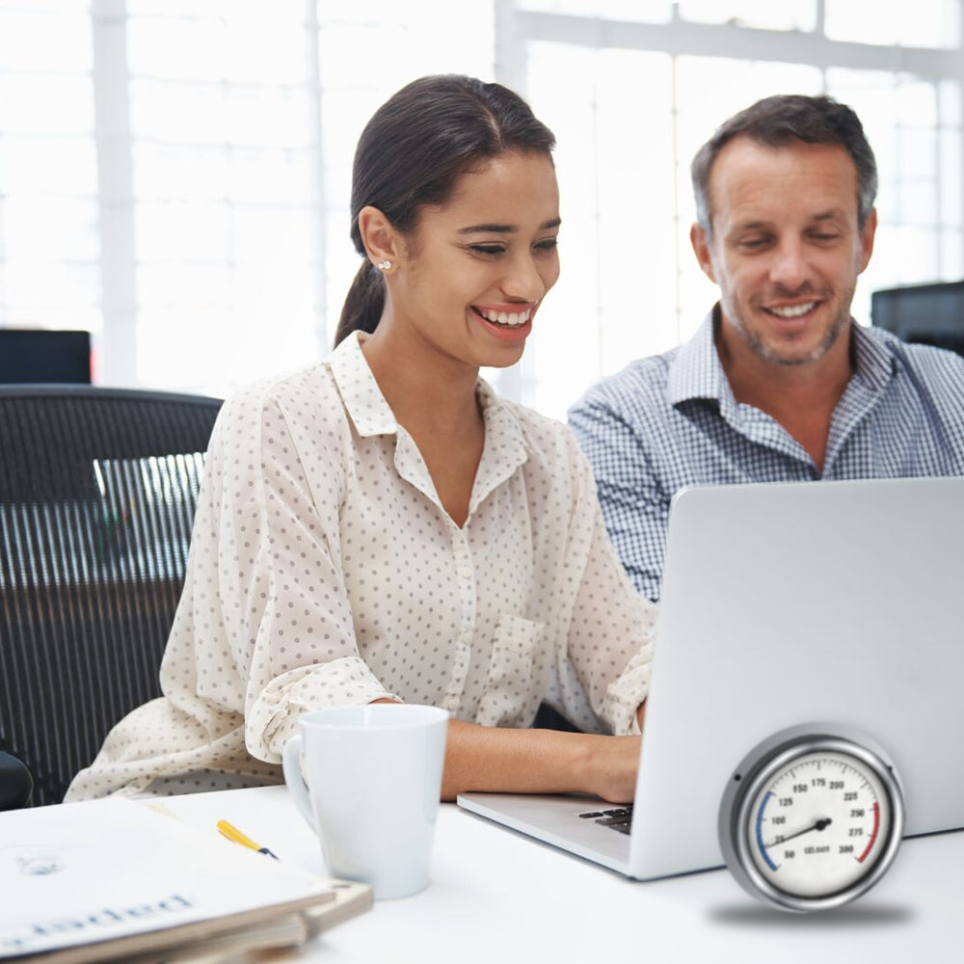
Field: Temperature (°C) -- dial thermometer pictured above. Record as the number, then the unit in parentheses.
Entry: 75 (°C)
